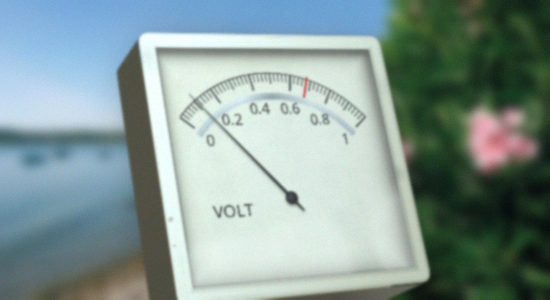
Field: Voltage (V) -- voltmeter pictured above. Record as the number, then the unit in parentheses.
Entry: 0.1 (V)
